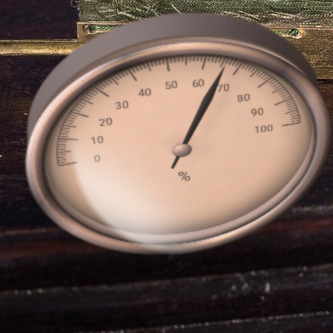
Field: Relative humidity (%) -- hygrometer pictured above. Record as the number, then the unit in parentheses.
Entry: 65 (%)
